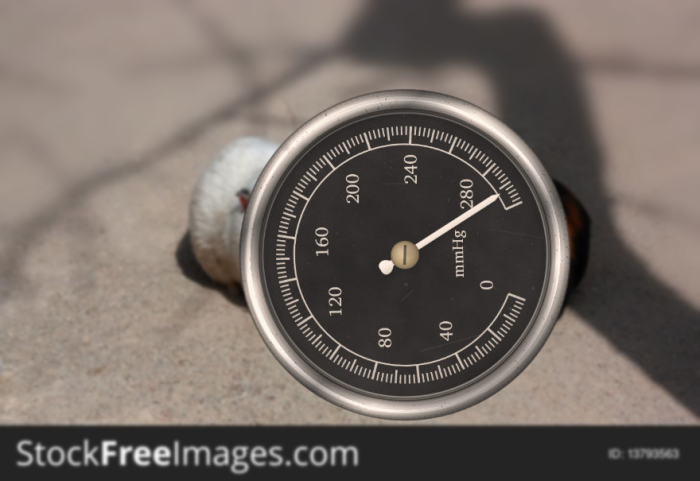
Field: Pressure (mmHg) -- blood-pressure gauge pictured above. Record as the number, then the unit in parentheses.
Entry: 292 (mmHg)
